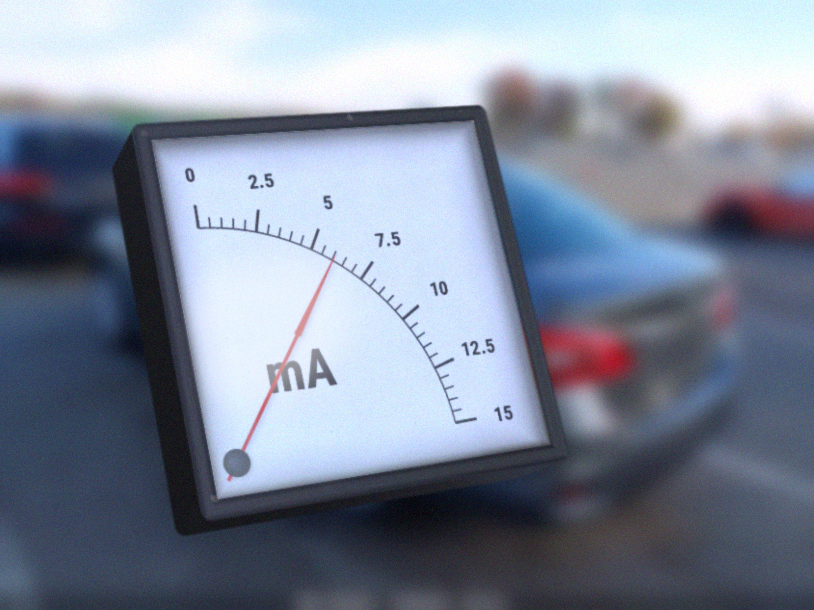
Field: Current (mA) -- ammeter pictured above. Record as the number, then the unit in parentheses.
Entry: 6 (mA)
